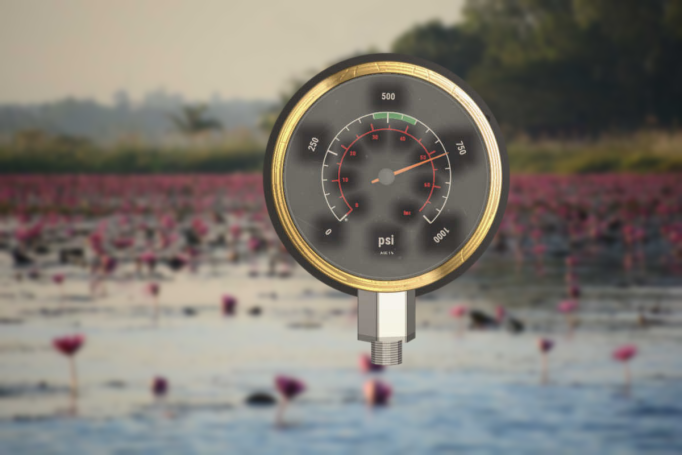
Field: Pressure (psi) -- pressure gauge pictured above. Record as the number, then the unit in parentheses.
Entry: 750 (psi)
